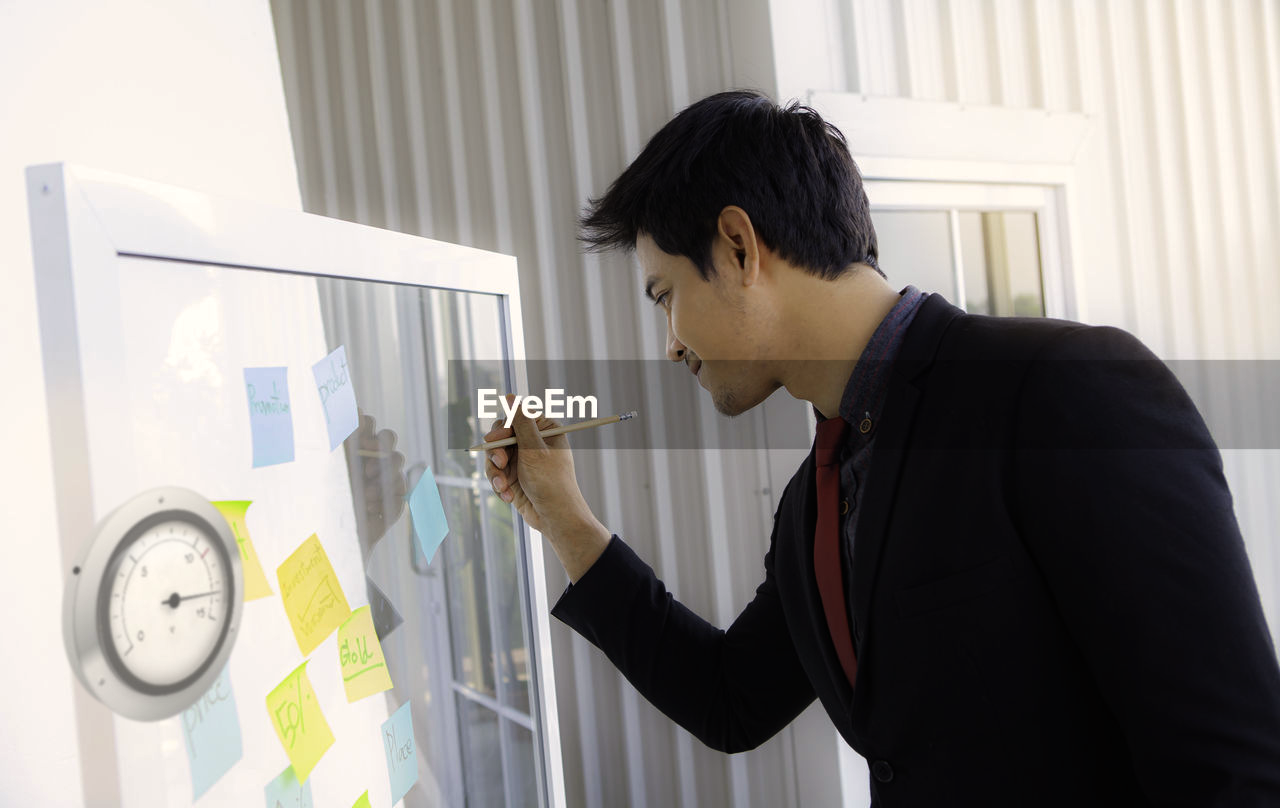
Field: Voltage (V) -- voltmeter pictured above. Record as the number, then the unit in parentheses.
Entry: 13.5 (V)
